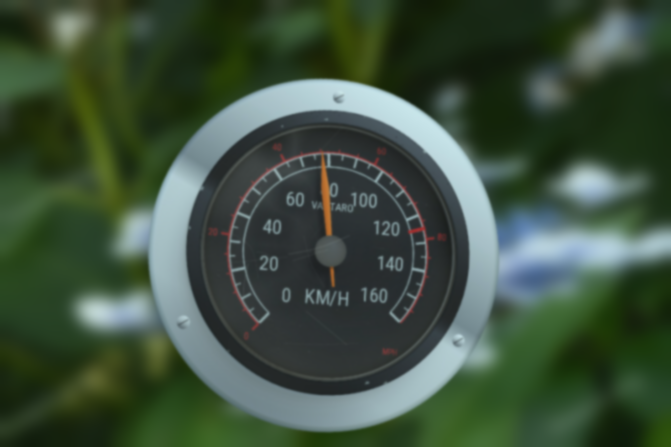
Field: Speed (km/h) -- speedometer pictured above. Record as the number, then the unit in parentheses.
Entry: 77.5 (km/h)
